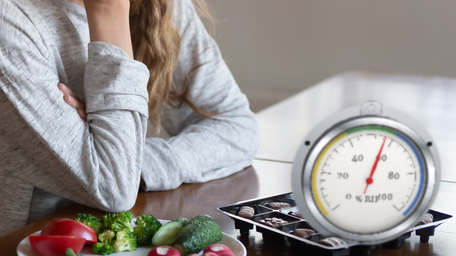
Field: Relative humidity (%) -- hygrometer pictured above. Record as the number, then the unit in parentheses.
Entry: 56 (%)
